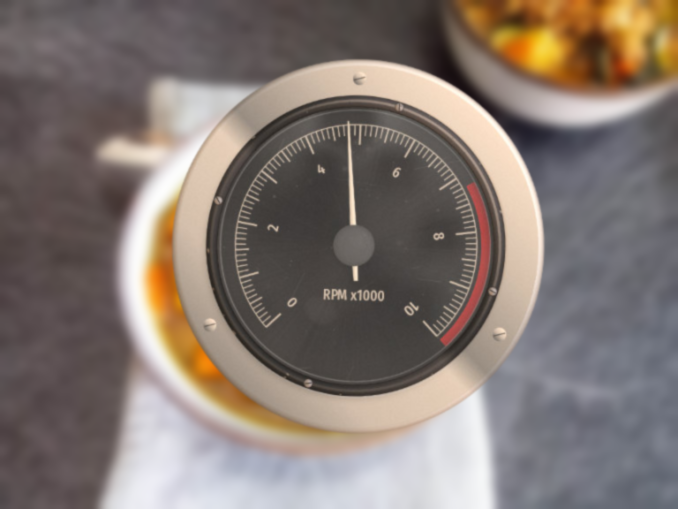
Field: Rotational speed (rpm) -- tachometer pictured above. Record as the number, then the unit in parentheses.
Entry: 4800 (rpm)
